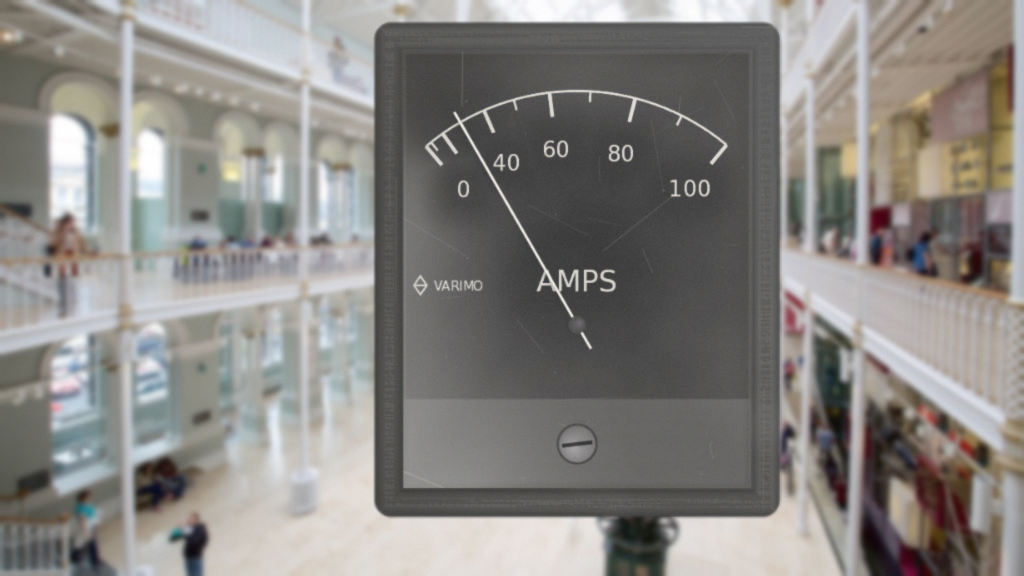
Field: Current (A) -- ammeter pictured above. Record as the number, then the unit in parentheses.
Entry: 30 (A)
